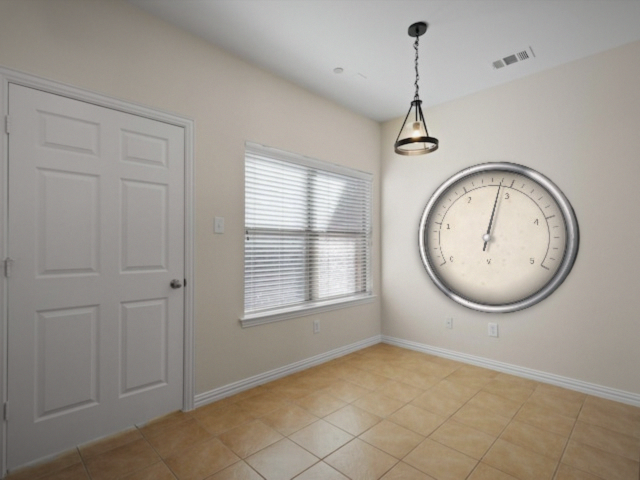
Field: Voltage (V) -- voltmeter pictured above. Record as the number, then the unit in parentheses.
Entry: 2.8 (V)
